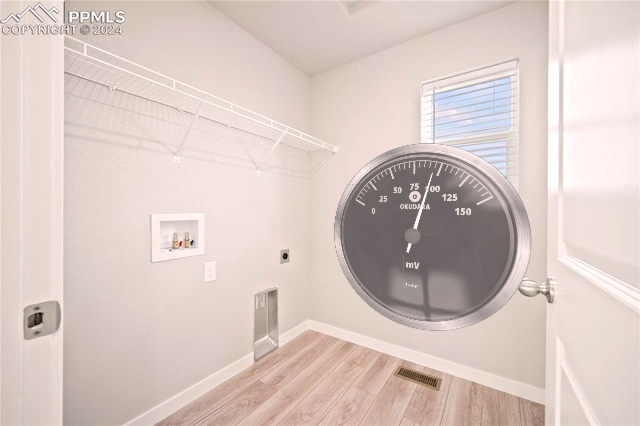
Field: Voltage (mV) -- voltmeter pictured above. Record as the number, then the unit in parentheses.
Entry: 95 (mV)
